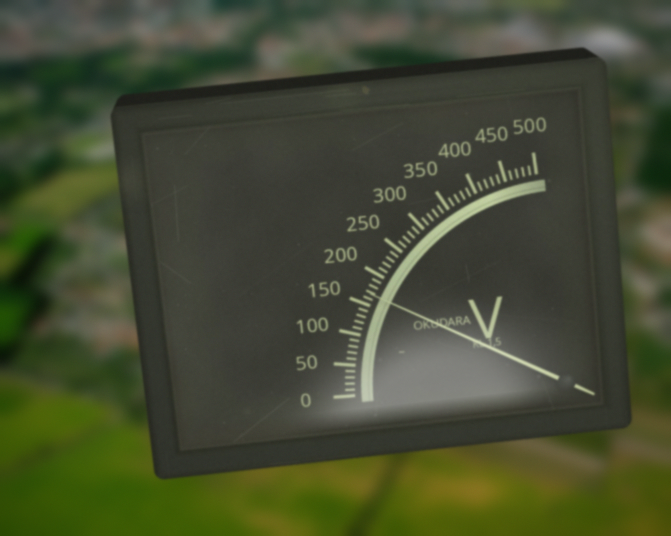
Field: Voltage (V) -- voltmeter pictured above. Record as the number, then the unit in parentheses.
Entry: 170 (V)
